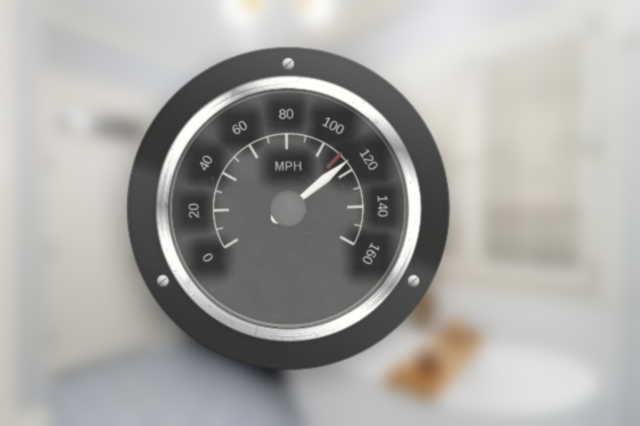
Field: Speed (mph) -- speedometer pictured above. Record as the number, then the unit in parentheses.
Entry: 115 (mph)
